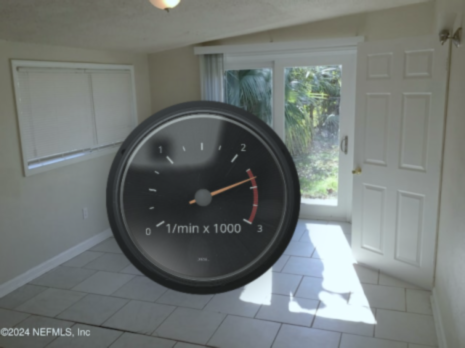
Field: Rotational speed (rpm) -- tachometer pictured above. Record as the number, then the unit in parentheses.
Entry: 2375 (rpm)
